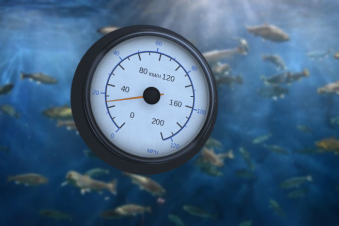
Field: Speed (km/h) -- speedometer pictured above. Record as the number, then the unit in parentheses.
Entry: 25 (km/h)
